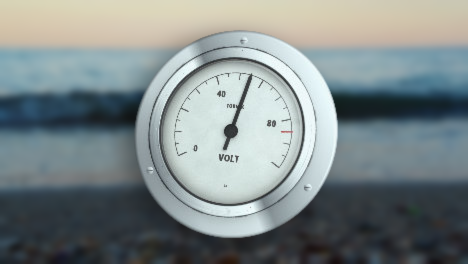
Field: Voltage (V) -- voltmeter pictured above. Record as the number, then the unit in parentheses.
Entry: 55 (V)
